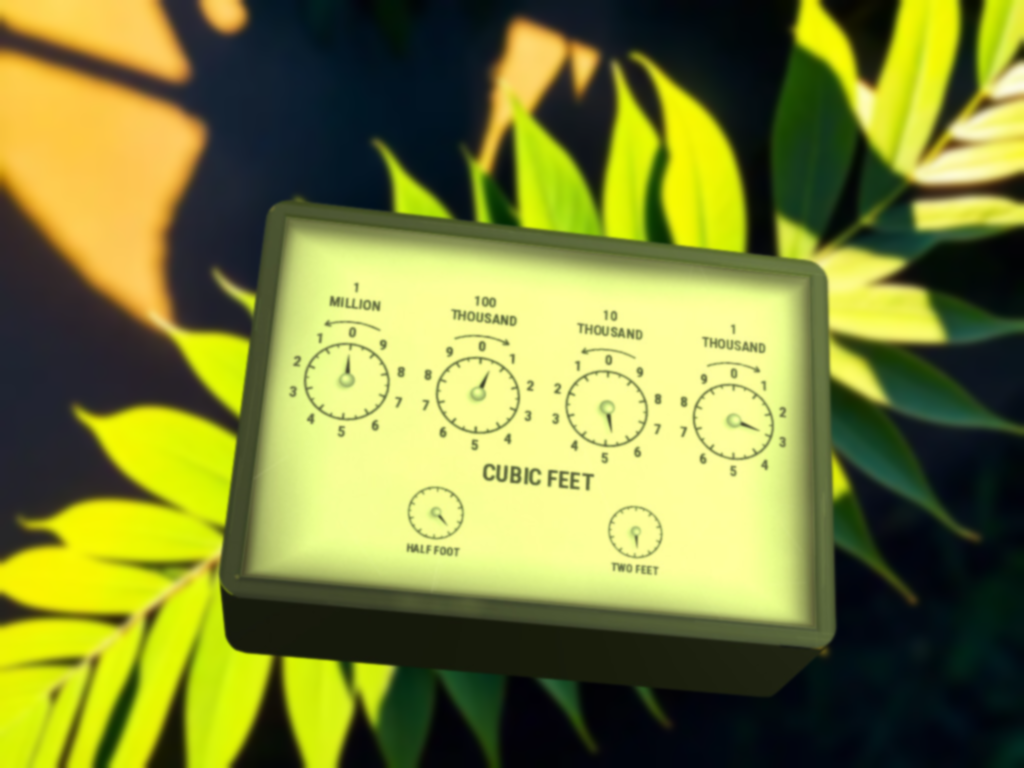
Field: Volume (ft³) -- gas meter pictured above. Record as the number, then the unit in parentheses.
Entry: 5300 (ft³)
